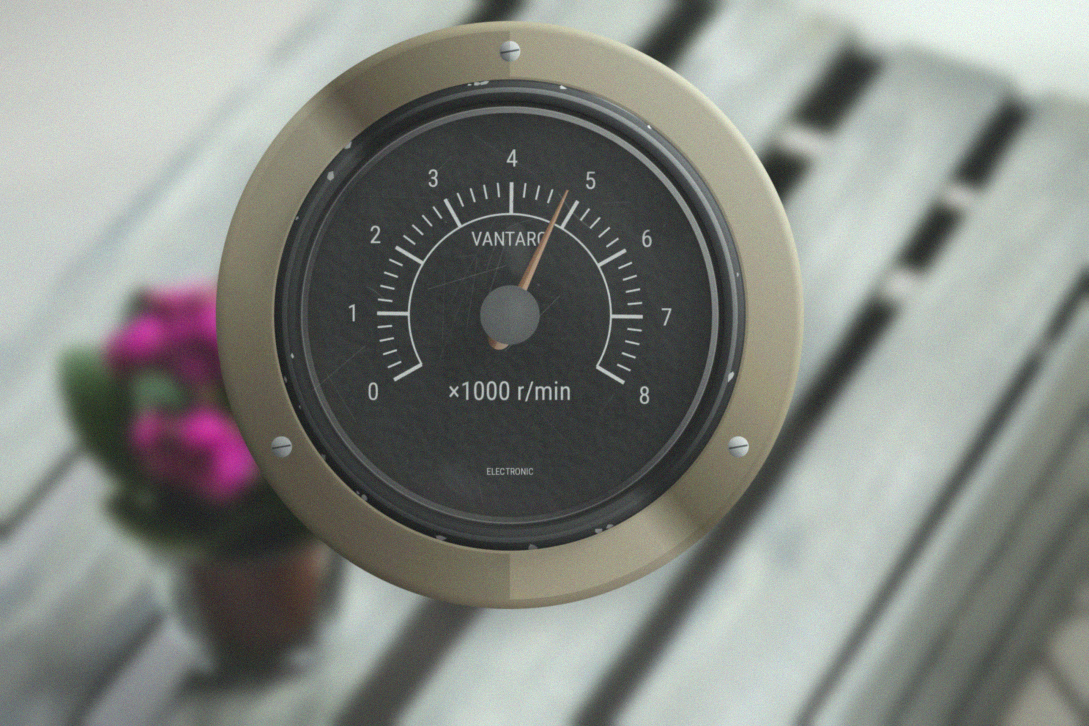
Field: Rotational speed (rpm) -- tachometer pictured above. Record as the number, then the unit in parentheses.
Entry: 4800 (rpm)
